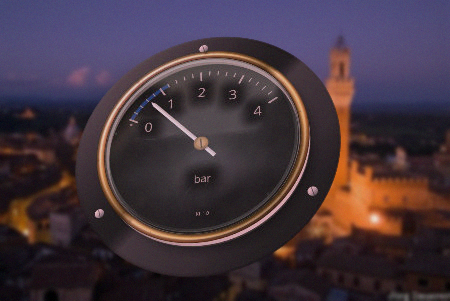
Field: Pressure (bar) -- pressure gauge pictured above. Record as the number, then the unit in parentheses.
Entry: 0.6 (bar)
